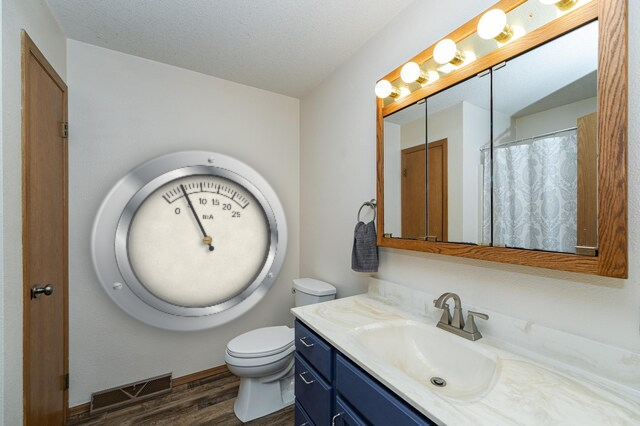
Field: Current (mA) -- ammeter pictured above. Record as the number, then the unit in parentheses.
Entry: 5 (mA)
